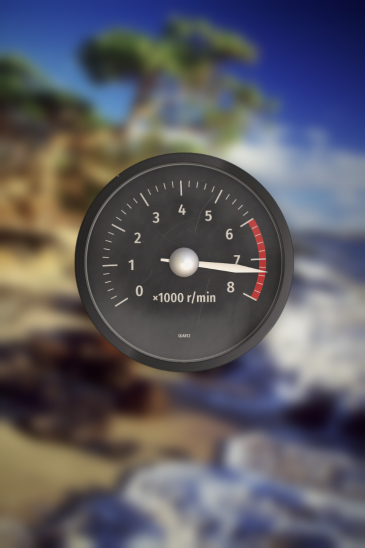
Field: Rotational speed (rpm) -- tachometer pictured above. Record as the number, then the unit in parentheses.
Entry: 7300 (rpm)
